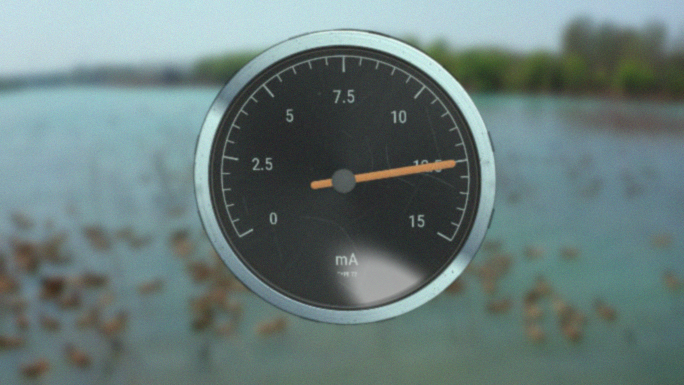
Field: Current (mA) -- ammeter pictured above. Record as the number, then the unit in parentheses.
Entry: 12.5 (mA)
